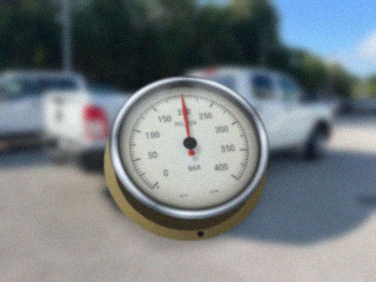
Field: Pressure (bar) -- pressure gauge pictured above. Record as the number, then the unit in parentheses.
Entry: 200 (bar)
